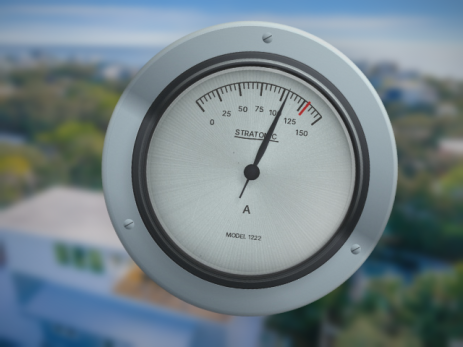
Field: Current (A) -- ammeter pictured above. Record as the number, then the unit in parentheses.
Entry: 105 (A)
